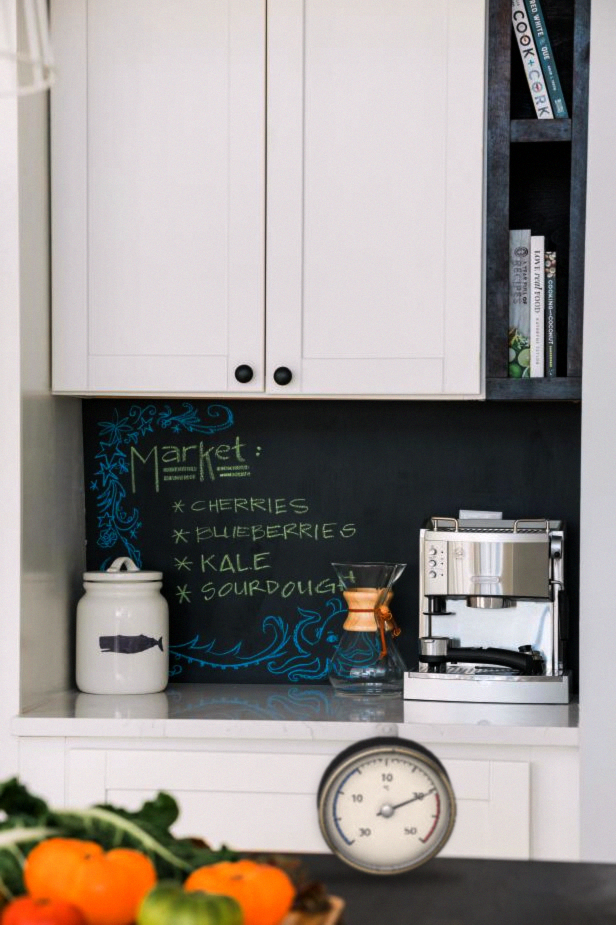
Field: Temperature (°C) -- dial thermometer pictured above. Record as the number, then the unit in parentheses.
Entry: 30 (°C)
